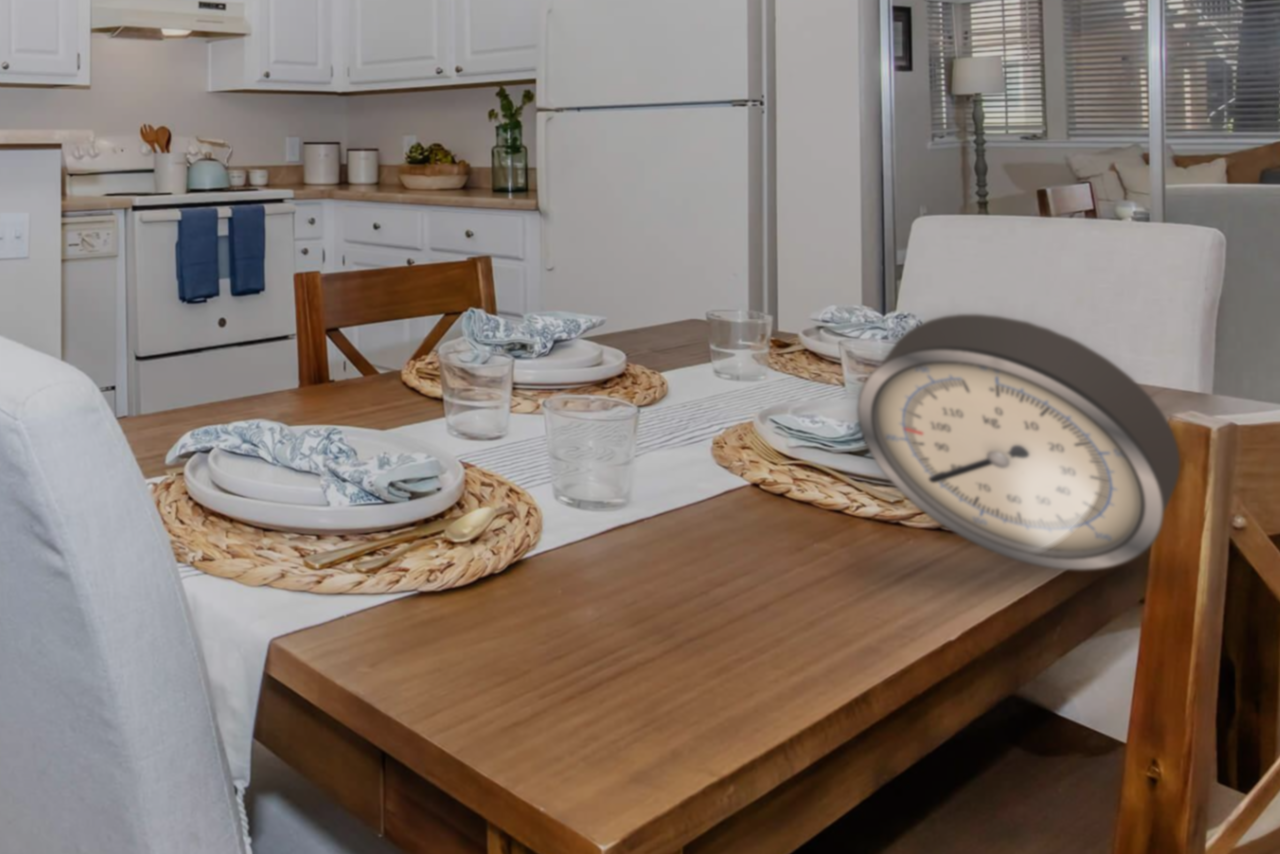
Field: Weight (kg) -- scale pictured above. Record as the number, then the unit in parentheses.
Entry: 80 (kg)
